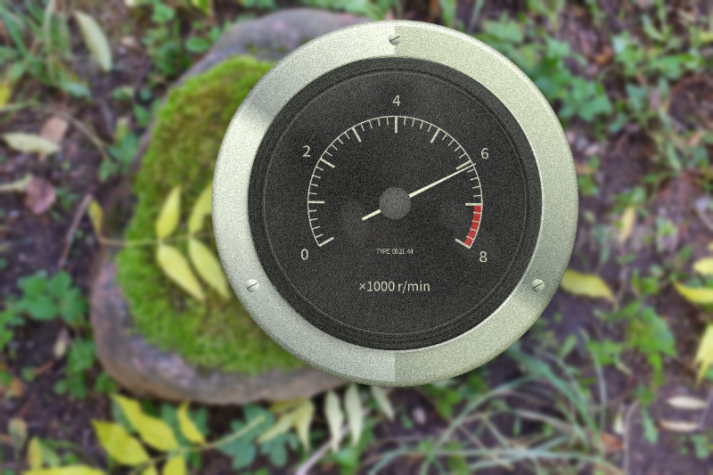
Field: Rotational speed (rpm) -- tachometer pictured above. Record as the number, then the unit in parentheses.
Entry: 6100 (rpm)
